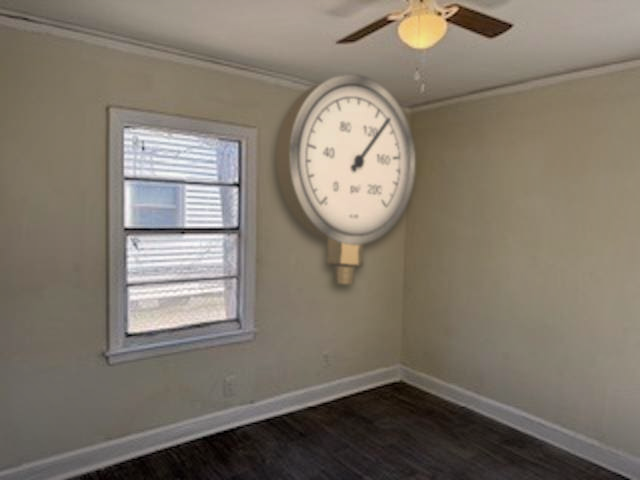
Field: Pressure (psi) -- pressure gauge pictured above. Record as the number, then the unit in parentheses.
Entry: 130 (psi)
